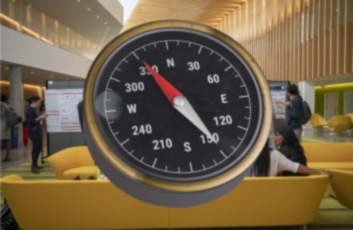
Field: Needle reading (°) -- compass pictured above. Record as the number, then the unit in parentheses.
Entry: 330 (°)
